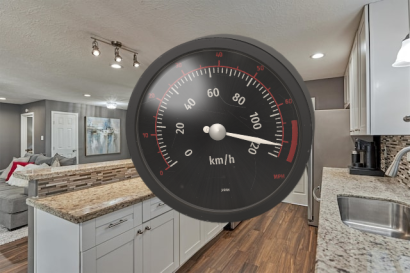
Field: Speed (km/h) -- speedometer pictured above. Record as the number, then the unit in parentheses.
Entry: 114 (km/h)
